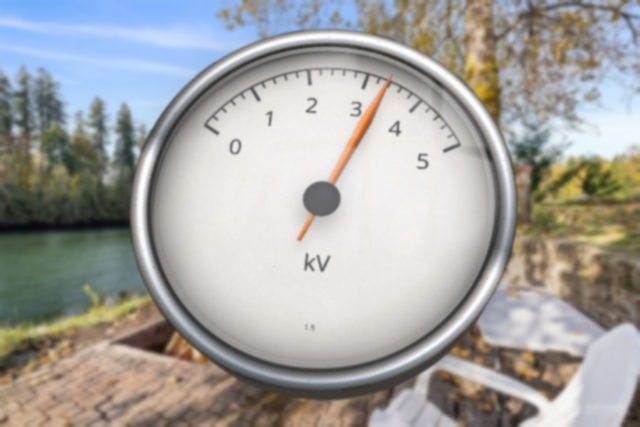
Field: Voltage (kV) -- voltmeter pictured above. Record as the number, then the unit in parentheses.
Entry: 3.4 (kV)
